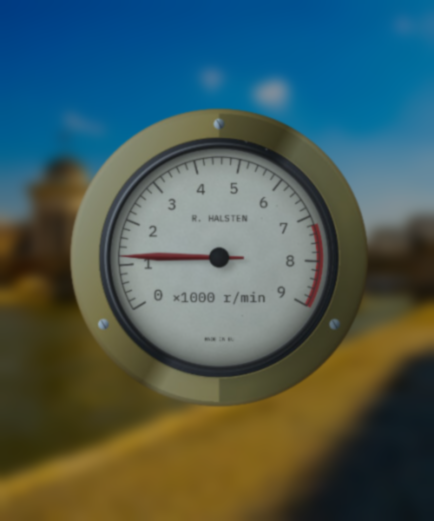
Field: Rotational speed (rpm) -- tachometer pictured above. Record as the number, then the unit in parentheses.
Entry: 1200 (rpm)
